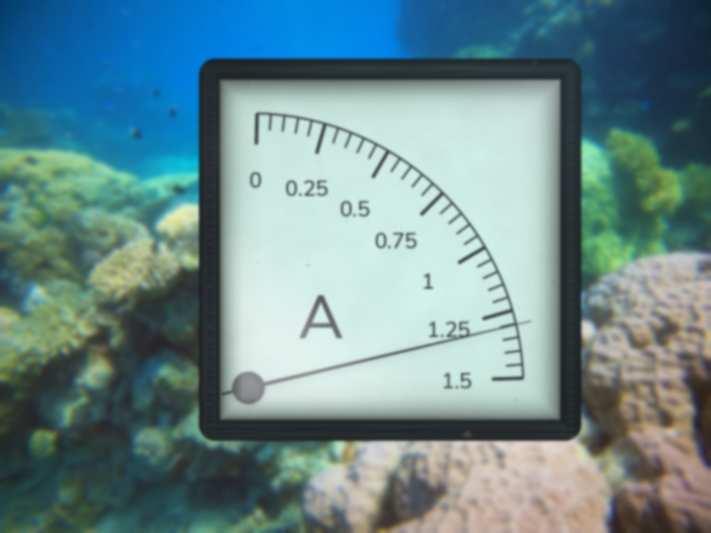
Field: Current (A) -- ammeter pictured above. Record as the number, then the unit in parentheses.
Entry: 1.3 (A)
